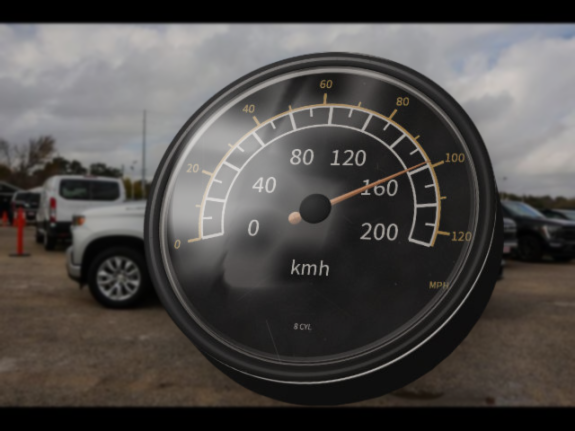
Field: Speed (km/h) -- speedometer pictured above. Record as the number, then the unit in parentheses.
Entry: 160 (km/h)
